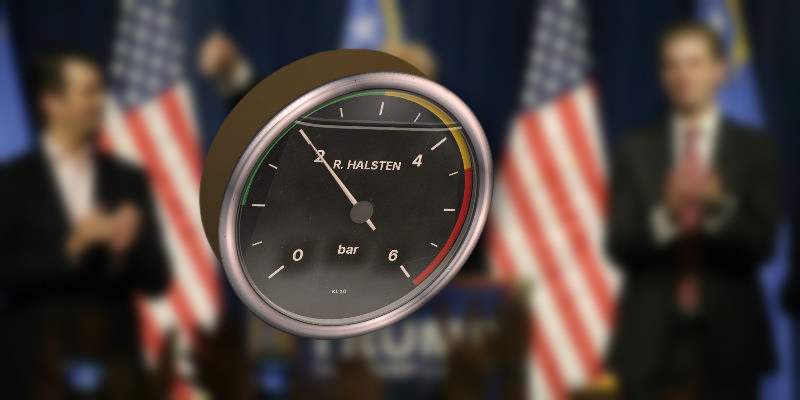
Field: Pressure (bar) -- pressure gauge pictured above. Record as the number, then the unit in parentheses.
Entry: 2 (bar)
